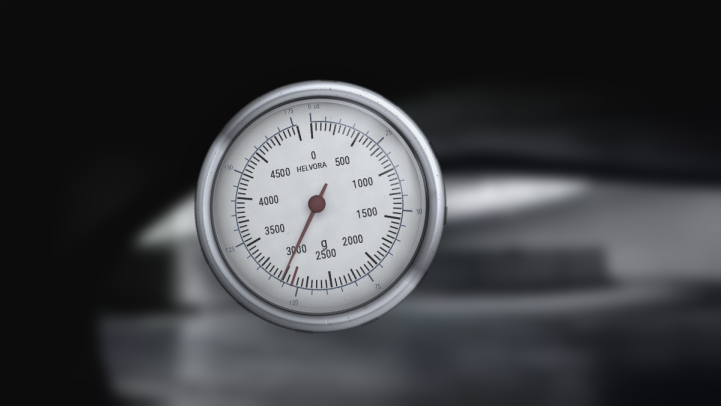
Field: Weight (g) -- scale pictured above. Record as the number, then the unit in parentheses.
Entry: 3000 (g)
